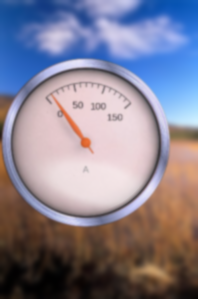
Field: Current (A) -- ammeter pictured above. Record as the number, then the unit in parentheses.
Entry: 10 (A)
